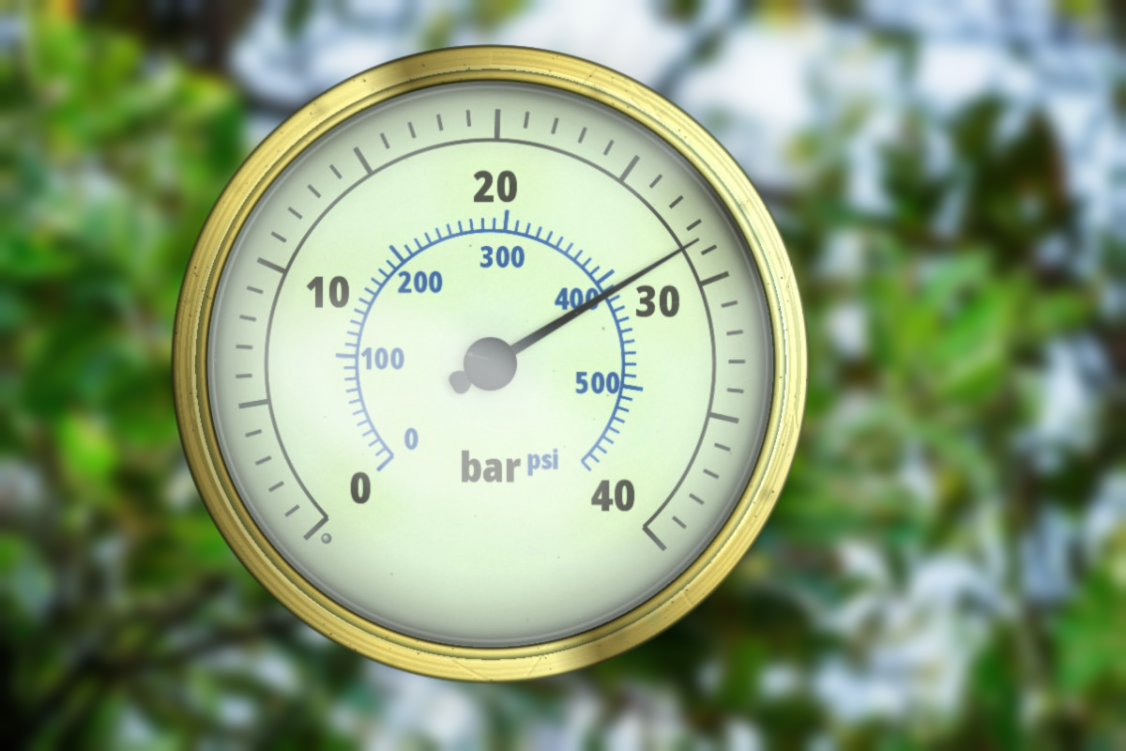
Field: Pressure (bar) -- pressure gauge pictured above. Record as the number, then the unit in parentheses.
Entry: 28.5 (bar)
